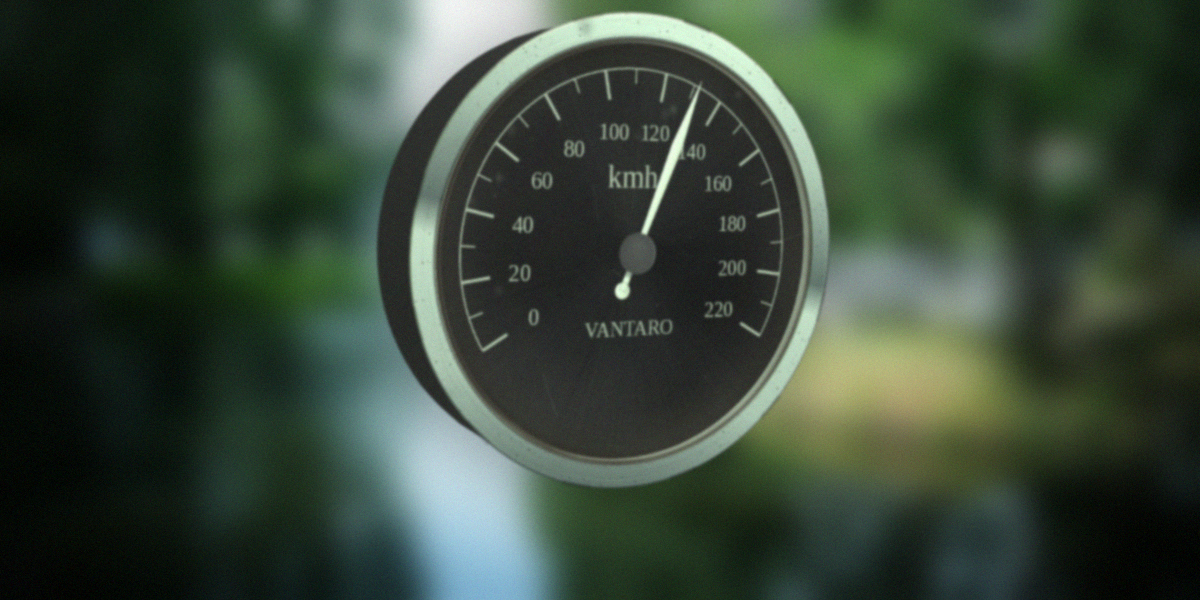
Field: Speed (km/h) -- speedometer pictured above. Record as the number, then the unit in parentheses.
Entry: 130 (km/h)
